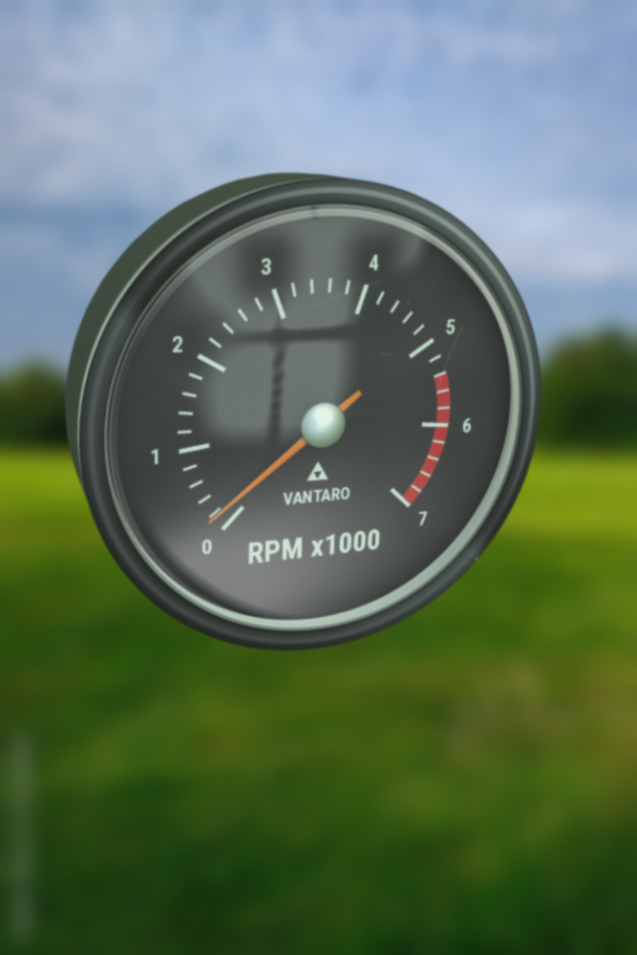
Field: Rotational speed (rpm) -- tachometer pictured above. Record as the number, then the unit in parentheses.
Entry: 200 (rpm)
